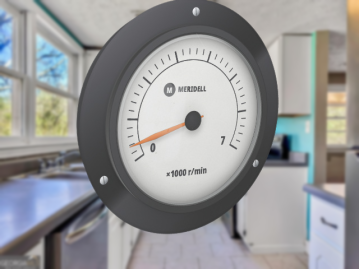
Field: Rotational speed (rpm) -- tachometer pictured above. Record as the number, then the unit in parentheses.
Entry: 400 (rpm)
